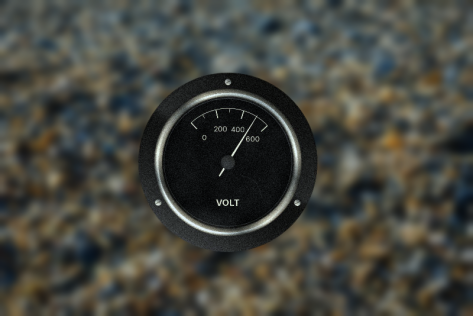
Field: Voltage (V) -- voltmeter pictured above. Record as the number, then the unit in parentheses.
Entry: 500 (V)
